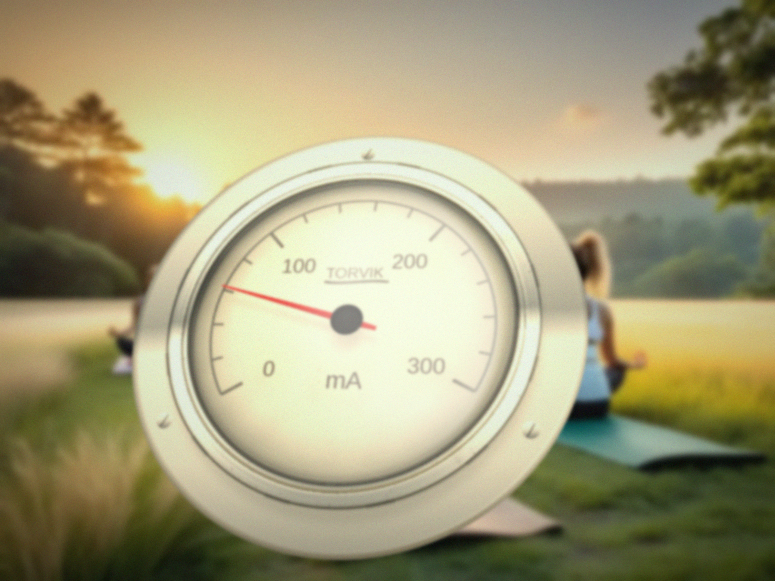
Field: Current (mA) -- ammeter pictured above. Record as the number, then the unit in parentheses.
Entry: 60 (mA)
